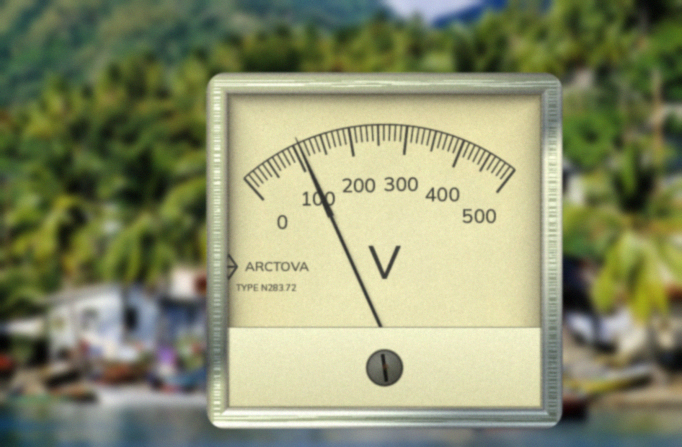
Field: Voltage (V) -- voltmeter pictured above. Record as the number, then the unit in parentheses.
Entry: 110 (V)
